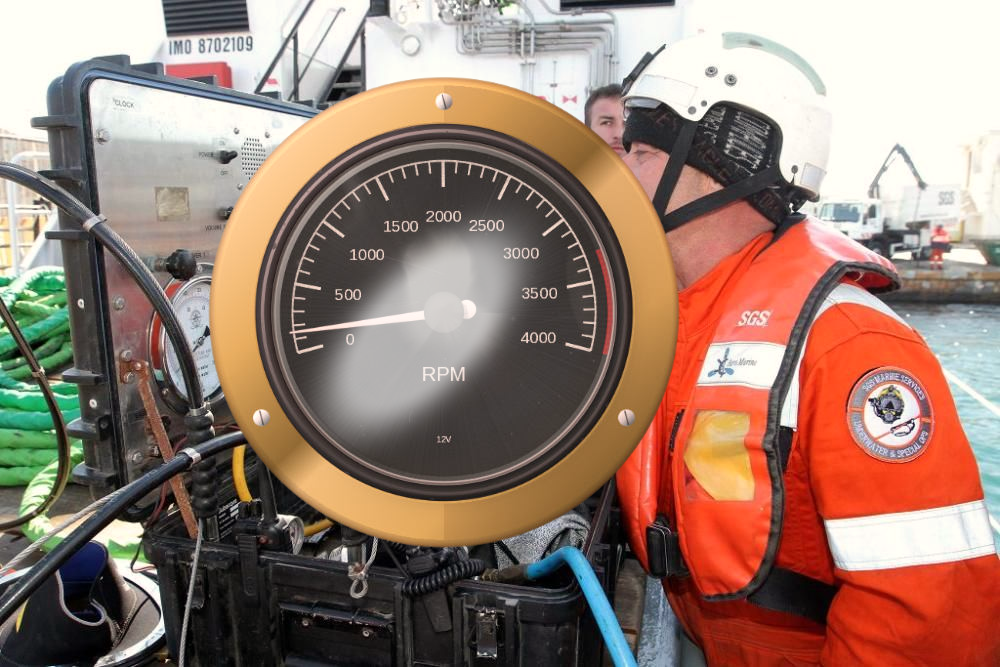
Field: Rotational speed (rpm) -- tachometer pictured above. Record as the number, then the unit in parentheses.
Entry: 150 (rpm)
